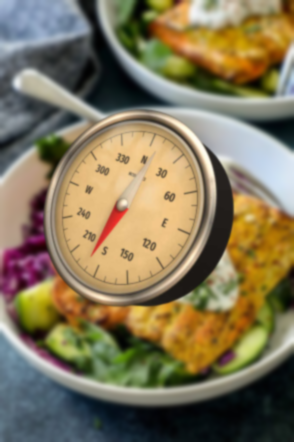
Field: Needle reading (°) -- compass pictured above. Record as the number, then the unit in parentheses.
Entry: 190 (°)
